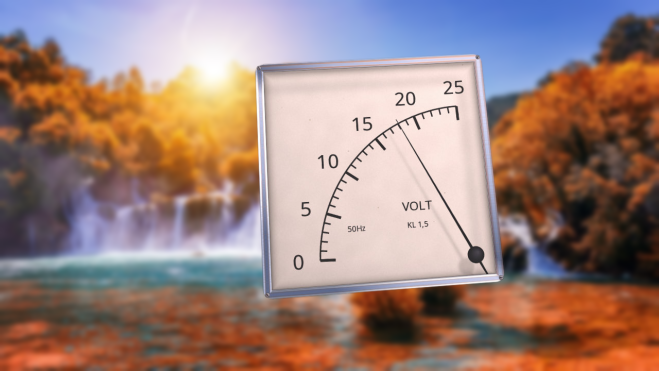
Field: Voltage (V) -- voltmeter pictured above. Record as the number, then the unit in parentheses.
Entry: 18 (V)
